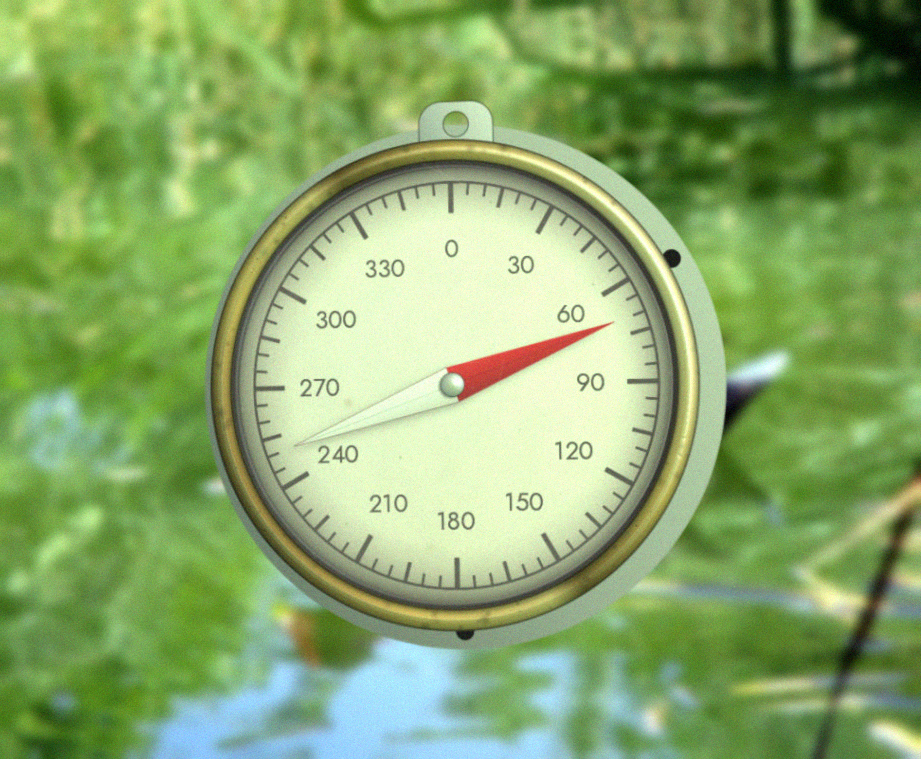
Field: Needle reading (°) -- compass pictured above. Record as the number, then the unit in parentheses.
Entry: 70 (°)
